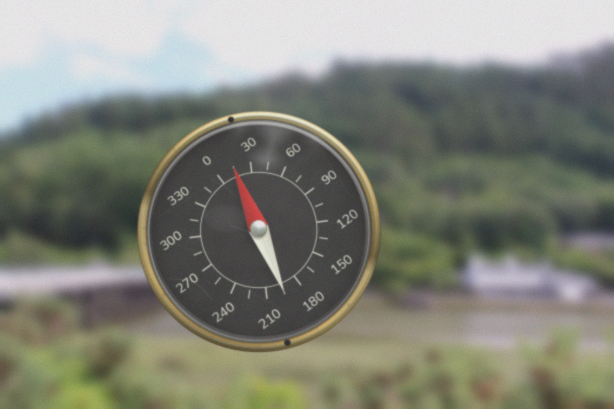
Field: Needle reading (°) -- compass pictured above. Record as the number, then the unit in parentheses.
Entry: 15 (°)
